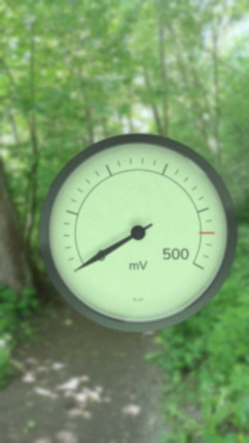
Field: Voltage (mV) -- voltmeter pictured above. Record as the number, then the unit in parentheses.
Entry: 0 (mV)
